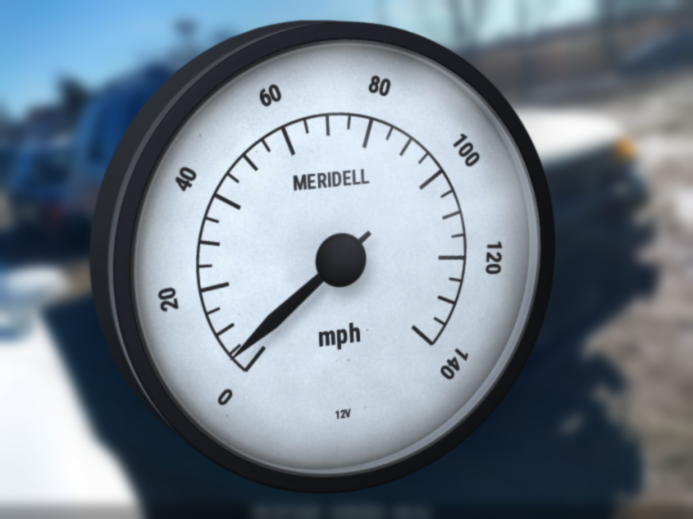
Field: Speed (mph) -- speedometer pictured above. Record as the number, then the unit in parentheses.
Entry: 5 (mph)
